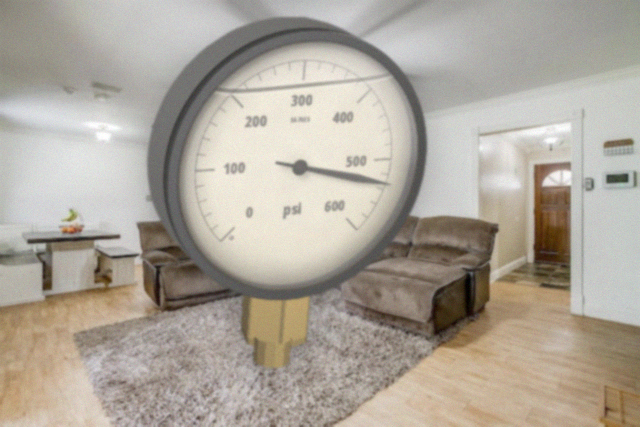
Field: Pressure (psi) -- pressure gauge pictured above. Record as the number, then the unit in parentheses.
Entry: 530 (psi)
